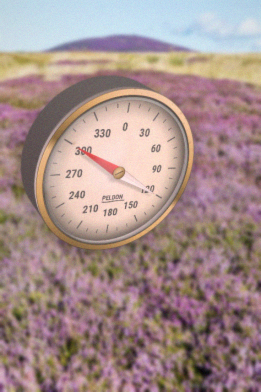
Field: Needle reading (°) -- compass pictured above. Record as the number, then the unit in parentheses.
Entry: 300 (°)
